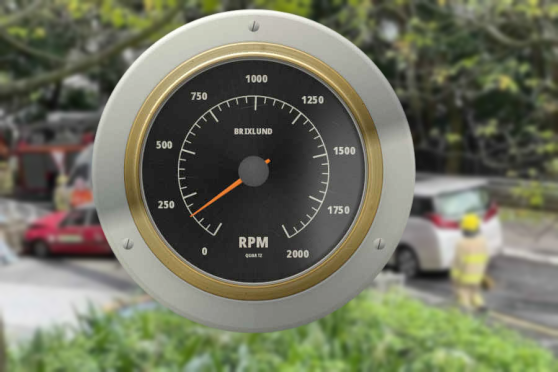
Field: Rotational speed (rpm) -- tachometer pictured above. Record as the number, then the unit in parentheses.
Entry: 150 (rpm)
